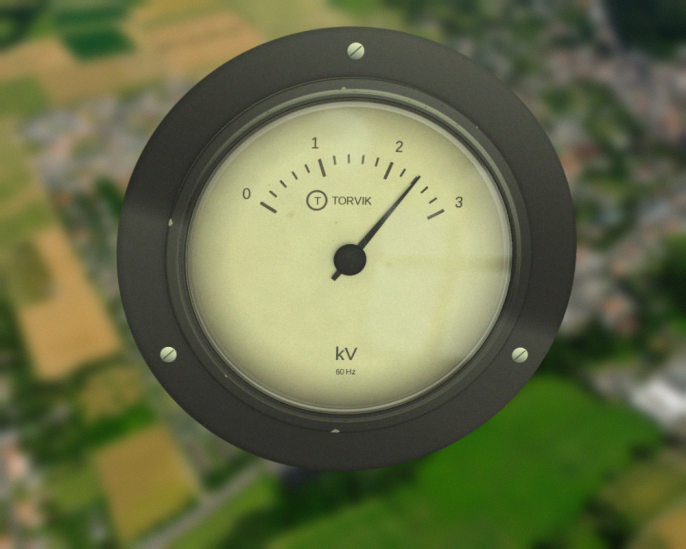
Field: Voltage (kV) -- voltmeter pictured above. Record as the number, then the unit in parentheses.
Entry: 2.4 (kV)
